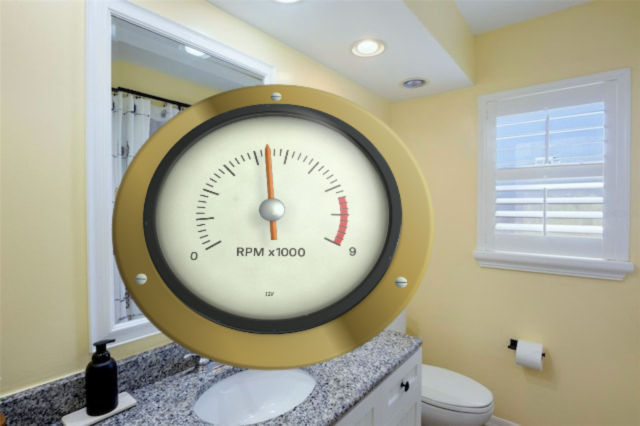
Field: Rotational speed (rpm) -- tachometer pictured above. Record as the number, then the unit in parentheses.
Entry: 4400 (rpm)
